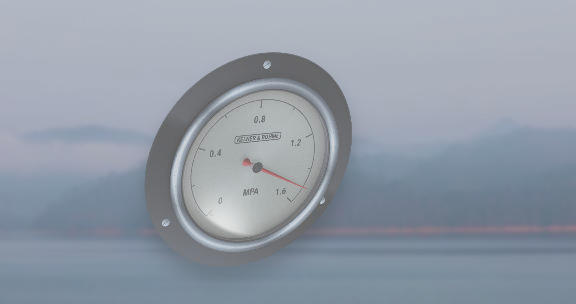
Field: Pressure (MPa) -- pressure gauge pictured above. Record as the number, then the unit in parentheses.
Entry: 1.5 (MPa)
